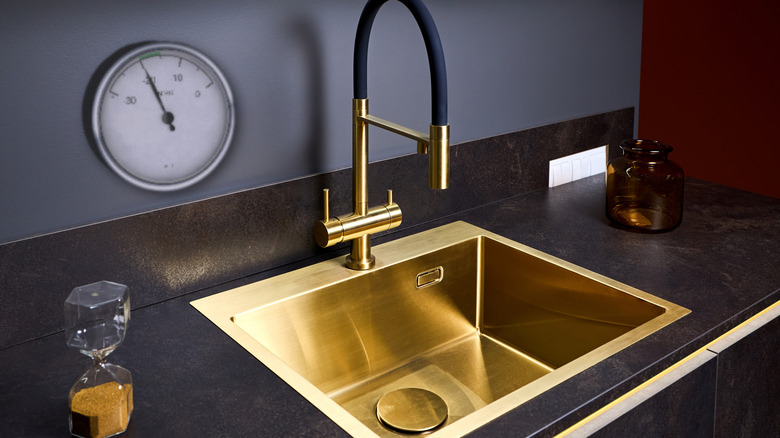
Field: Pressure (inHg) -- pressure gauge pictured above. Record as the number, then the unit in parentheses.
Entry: -20 (inHg)
